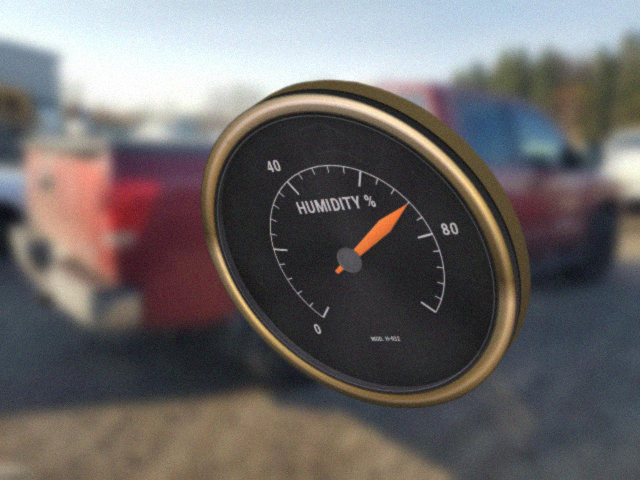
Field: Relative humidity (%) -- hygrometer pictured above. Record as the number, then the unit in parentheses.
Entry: 72 (%)
